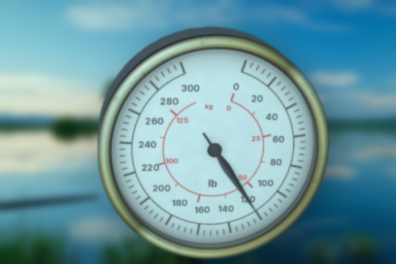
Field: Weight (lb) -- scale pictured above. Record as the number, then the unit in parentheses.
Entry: 120 (lb)
